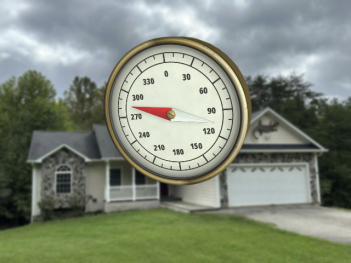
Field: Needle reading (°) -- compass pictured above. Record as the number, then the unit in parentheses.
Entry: 285 (°)
